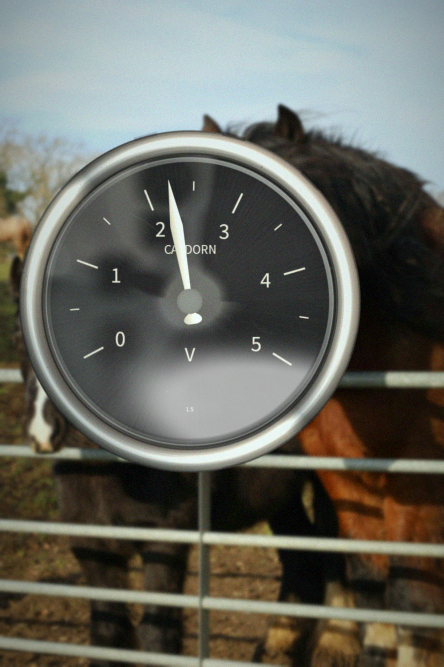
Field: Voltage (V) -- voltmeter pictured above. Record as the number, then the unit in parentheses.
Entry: 2.25 (V)
